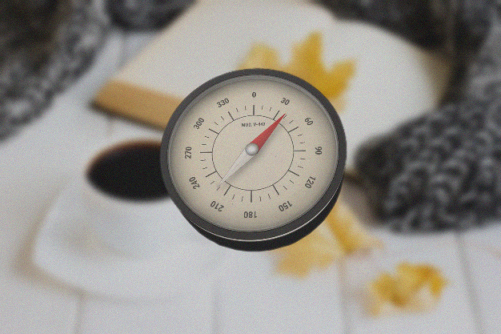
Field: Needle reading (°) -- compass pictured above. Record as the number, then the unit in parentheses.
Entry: 40 (°)
